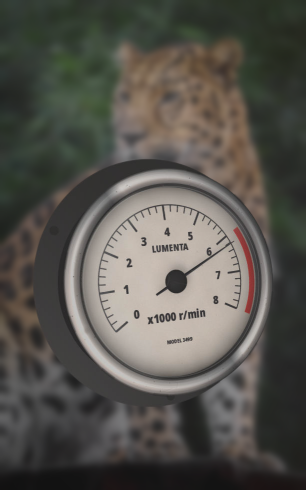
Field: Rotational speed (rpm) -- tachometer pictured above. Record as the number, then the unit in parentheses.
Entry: 6200 (rpm)
